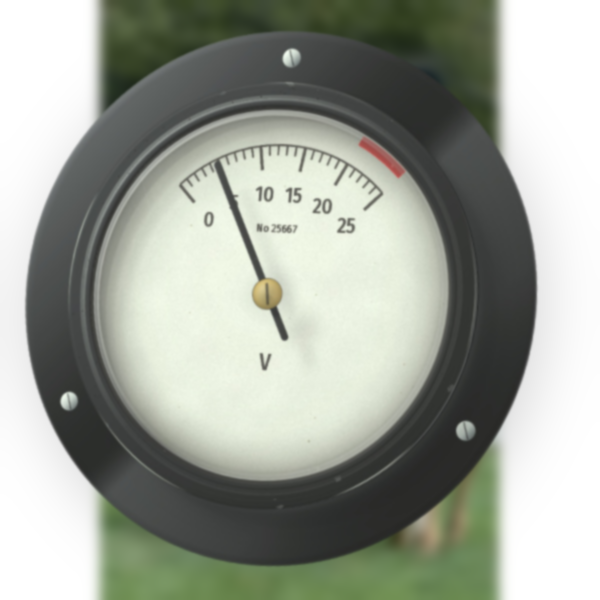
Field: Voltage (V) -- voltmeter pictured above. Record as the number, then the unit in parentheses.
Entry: 5 (V)
